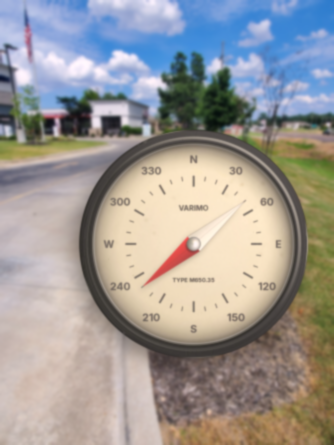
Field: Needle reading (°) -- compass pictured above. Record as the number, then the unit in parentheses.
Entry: 230 (°)
